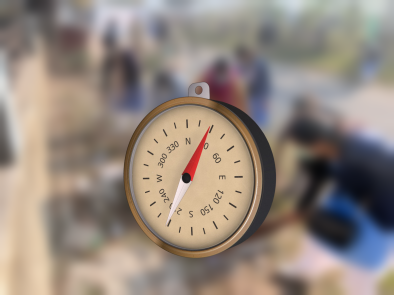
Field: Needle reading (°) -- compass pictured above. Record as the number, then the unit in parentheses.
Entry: 30 (°)
